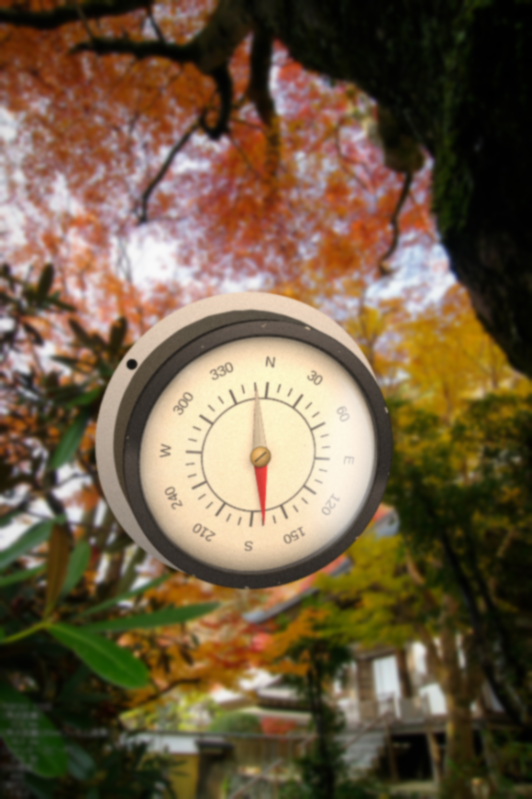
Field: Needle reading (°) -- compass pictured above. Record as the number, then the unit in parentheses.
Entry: 170 (°)
